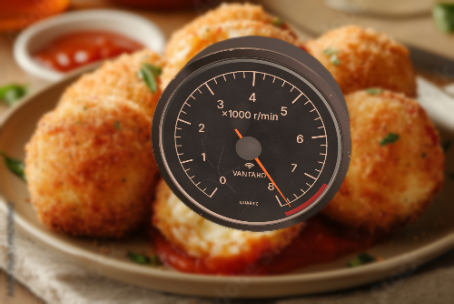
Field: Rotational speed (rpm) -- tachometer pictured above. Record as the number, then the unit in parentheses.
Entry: 7800 (rpm)
